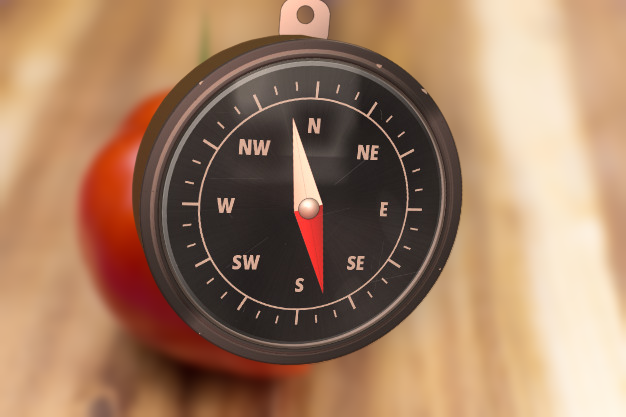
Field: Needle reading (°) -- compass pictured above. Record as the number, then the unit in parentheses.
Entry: 165 (°)
